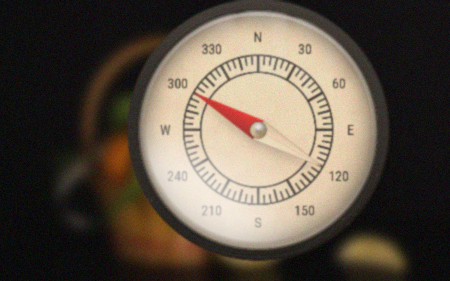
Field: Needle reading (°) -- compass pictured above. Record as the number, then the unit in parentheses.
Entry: 300 (°)
